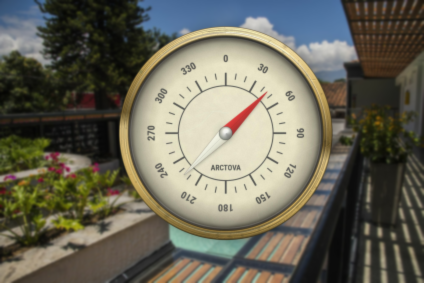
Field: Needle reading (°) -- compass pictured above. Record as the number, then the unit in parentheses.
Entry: 45 (°)
